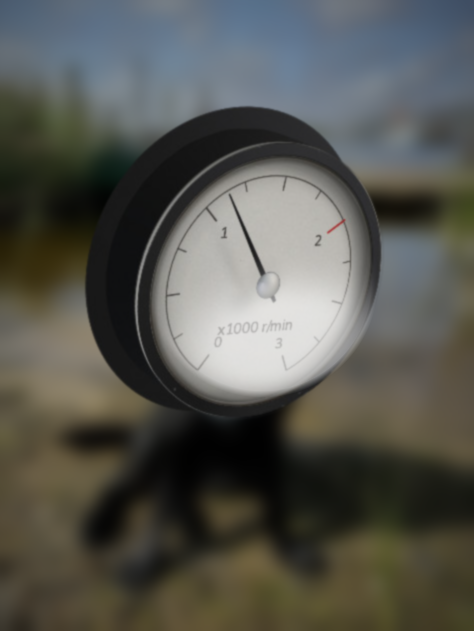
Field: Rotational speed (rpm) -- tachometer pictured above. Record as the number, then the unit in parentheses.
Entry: 1125 (rpm)
